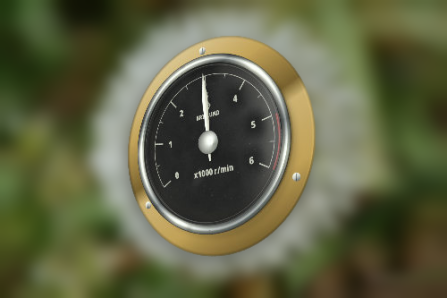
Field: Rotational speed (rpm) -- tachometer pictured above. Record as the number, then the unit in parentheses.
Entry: 3000 (rpm)
